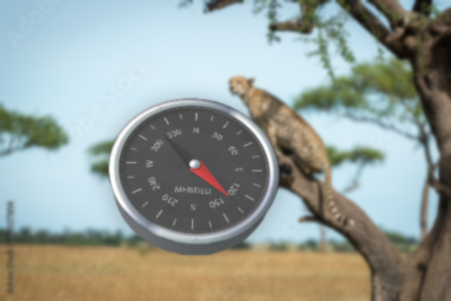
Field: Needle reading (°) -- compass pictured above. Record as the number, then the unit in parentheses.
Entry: 135 (°)
